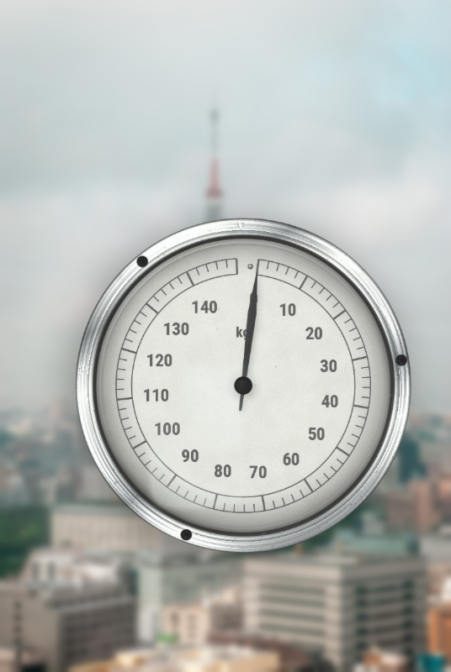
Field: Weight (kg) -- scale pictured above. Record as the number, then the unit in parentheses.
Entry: 0 (kg)
